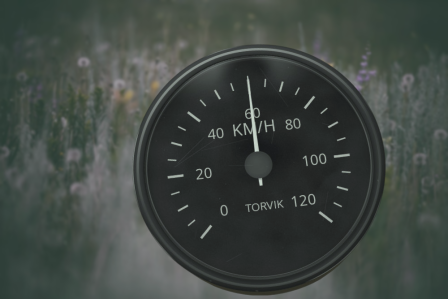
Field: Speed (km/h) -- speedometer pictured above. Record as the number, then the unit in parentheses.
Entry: 60 (km/h)
